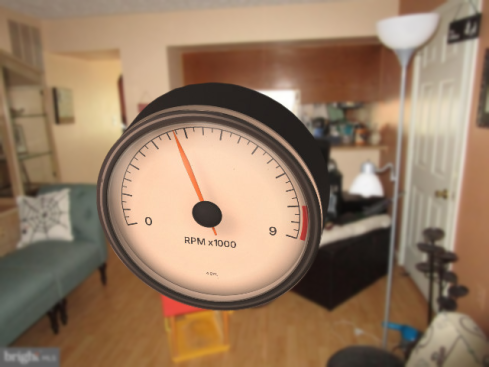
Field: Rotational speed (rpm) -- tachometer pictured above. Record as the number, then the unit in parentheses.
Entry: 3750 (rpm)
